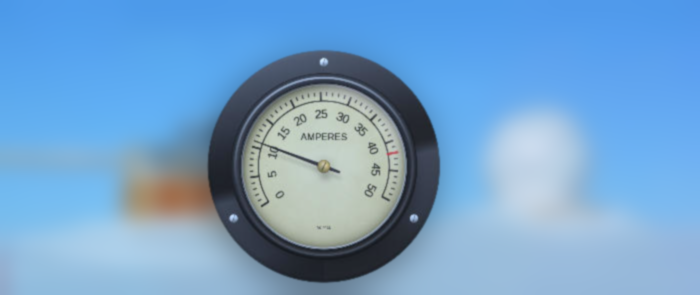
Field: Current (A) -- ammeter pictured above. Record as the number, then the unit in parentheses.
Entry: 11 (A)
